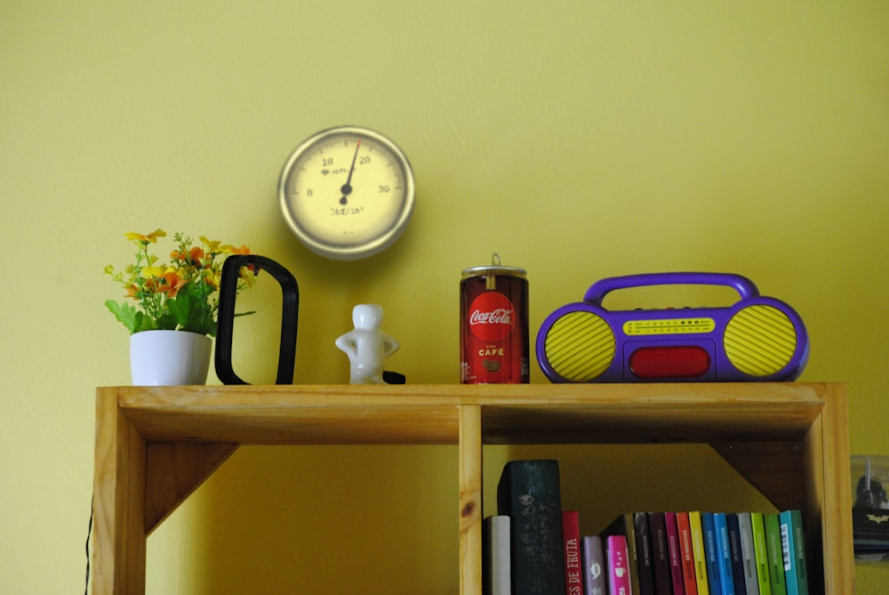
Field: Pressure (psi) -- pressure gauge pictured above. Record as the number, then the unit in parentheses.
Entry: 17.5 (psi)
